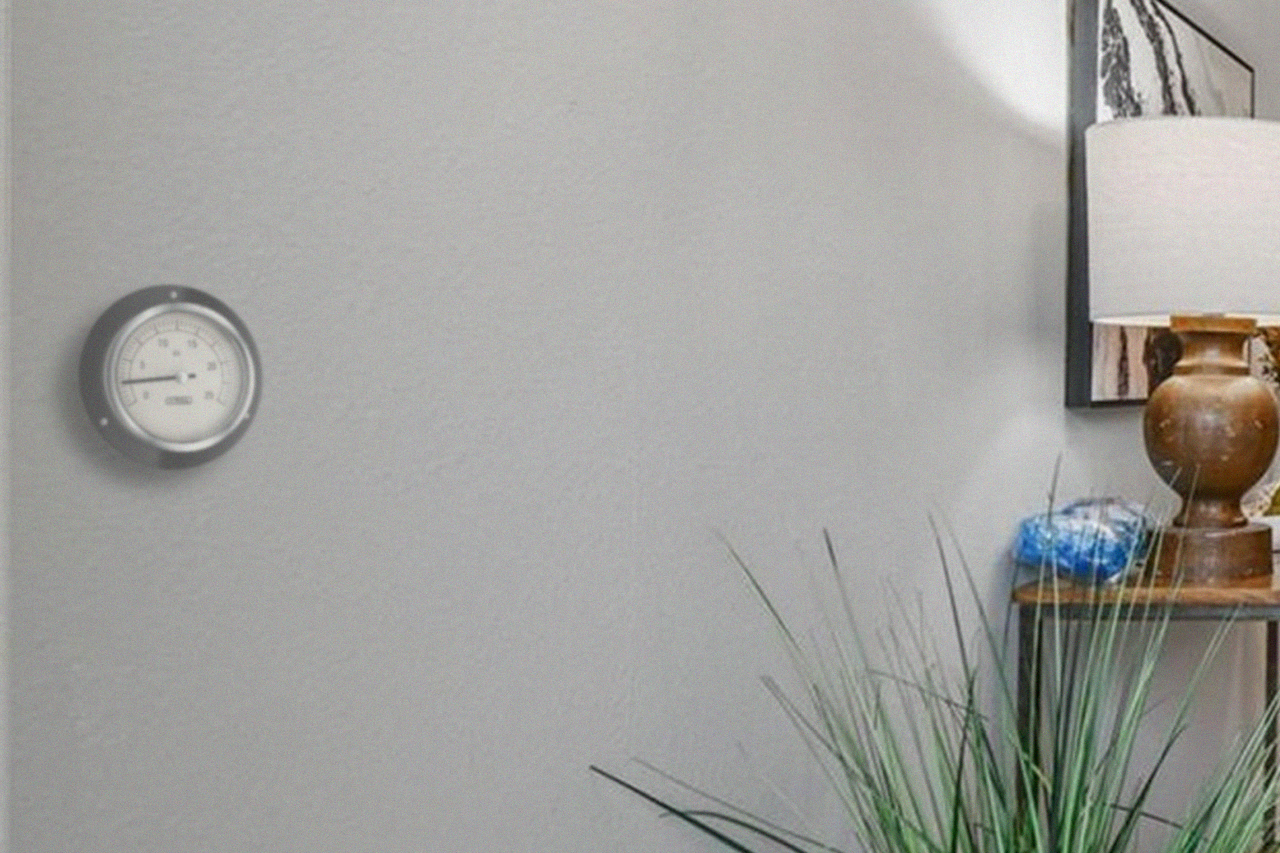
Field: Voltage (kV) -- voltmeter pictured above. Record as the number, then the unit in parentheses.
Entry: 2.5 (kV)
